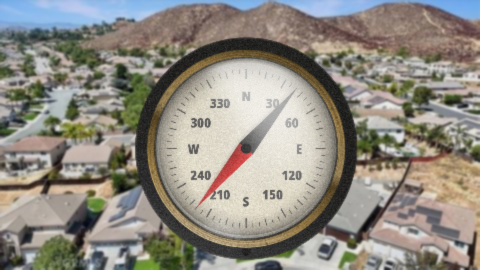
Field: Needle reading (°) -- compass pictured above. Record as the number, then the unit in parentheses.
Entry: 220 (°)
